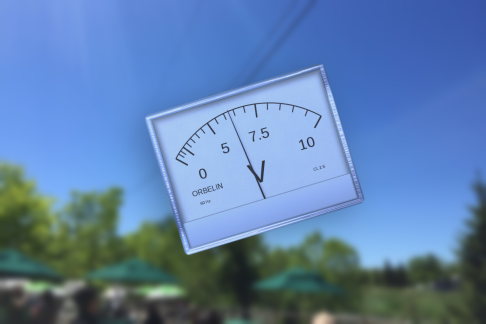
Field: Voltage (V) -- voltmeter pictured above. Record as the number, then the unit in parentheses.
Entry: 6.25 (V)
